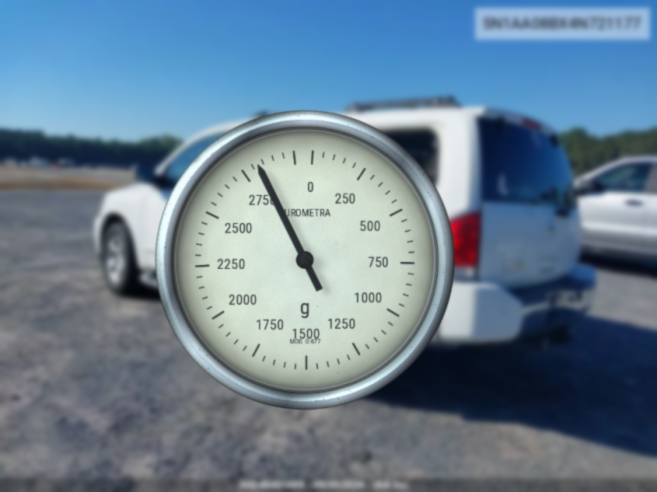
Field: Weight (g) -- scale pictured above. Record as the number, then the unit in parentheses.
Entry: 2825 (g)
